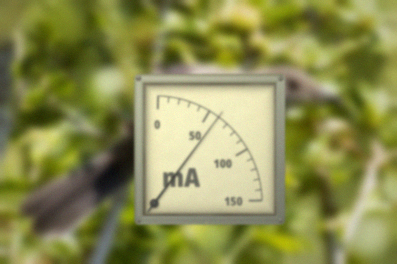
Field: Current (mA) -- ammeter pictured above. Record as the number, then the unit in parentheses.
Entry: 60 (mA)
